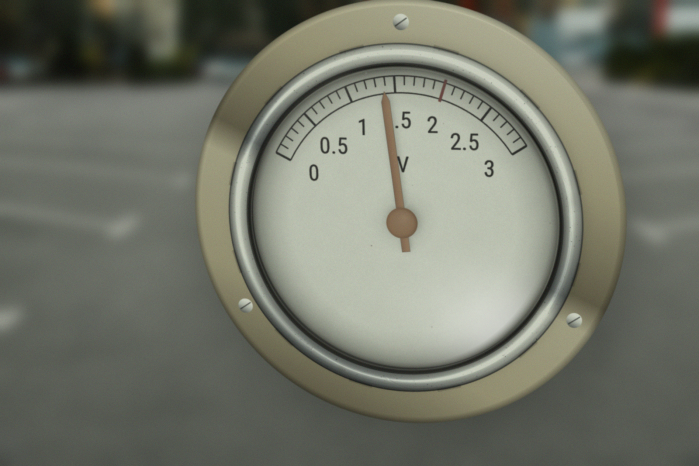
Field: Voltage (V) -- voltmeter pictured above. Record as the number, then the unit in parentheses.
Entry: 1.4 (V)
